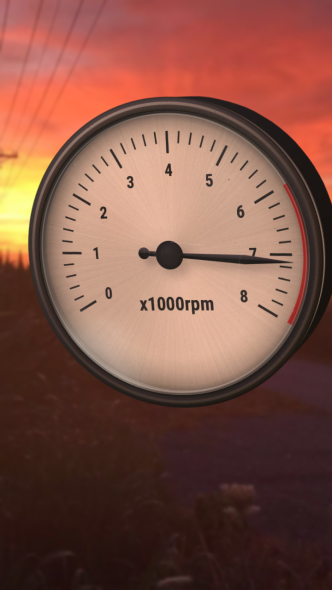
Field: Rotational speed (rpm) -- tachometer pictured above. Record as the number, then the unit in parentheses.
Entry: 7100 (rpm)
